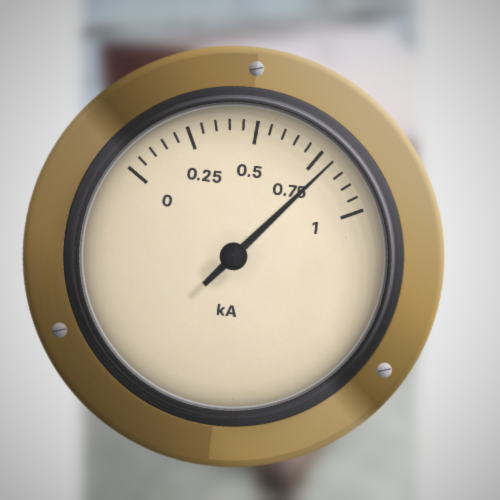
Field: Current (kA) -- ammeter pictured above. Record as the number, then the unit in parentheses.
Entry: 0.8 (kA)
